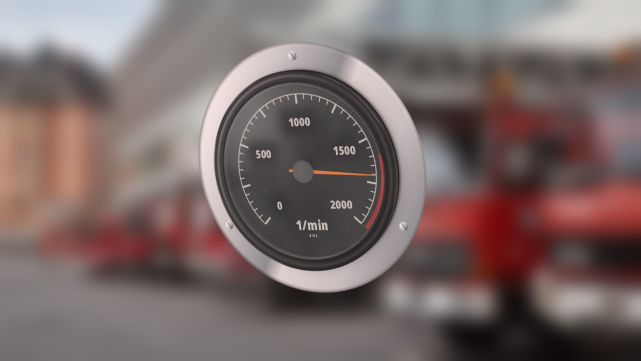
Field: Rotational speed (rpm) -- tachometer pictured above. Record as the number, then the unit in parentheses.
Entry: 1700 (rpm)
